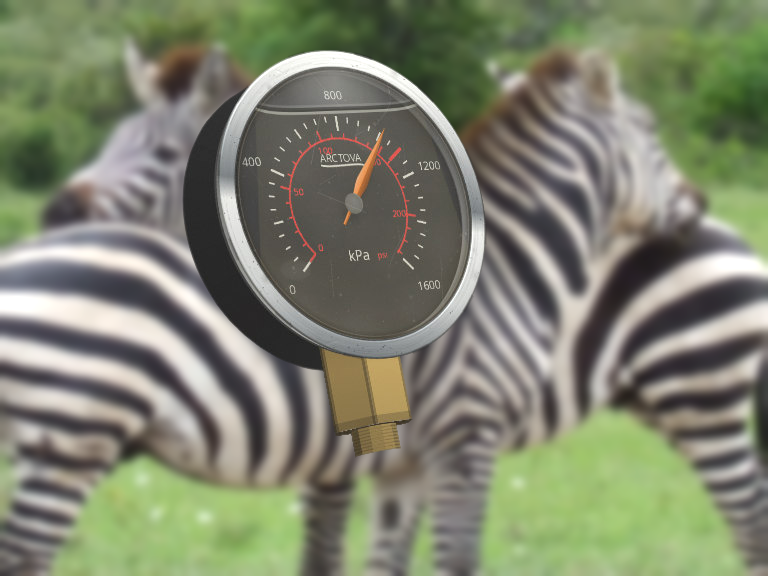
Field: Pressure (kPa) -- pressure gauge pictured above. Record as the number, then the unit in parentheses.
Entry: 1000 (kPa)
